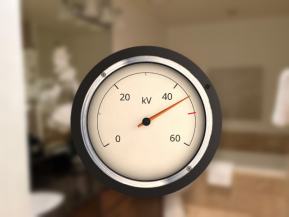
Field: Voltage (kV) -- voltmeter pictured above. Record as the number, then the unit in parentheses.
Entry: 45 (kV)
